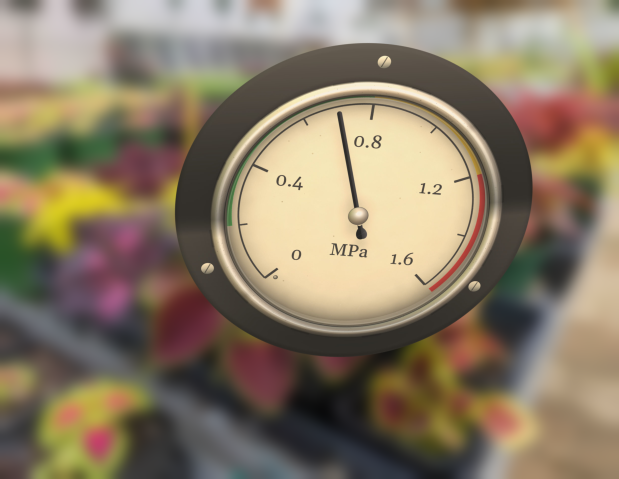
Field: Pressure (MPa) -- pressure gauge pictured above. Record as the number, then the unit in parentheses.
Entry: 0.7 (MPa)
